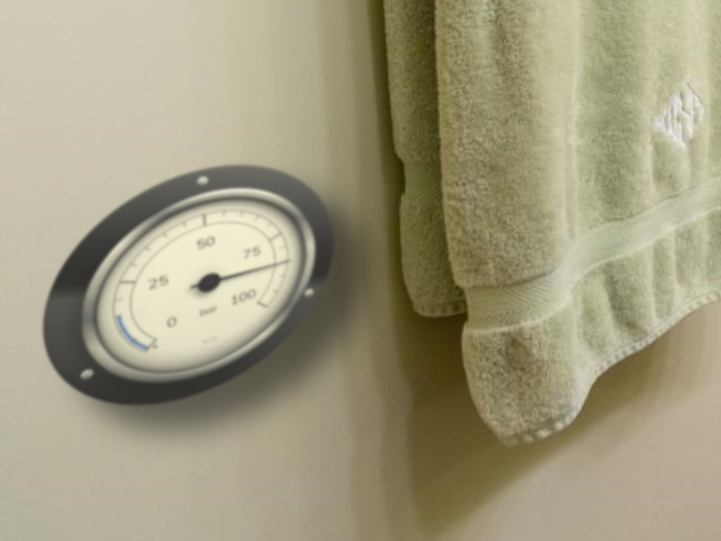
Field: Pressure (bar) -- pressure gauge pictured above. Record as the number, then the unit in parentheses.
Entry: 85 (bar)
